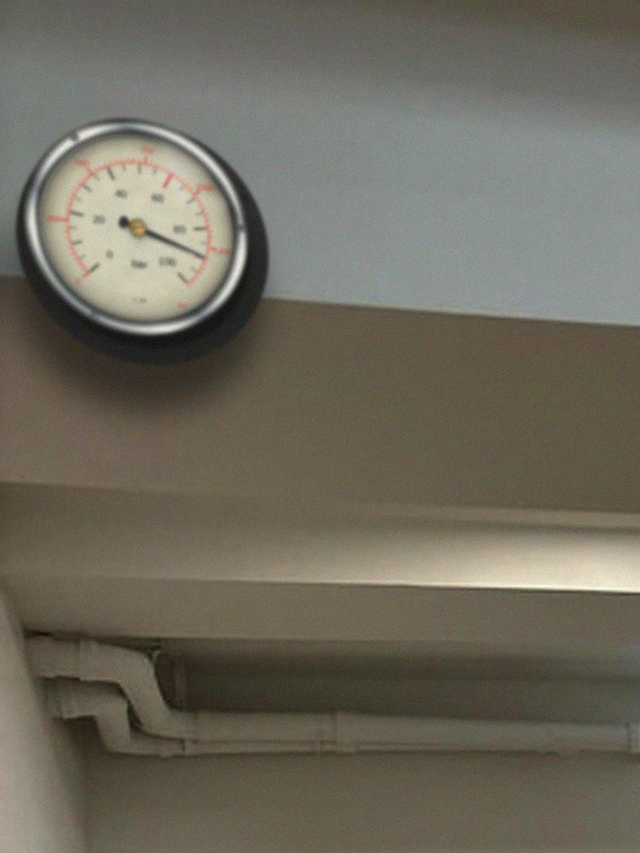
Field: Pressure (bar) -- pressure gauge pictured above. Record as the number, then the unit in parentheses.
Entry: 90 (bar)
